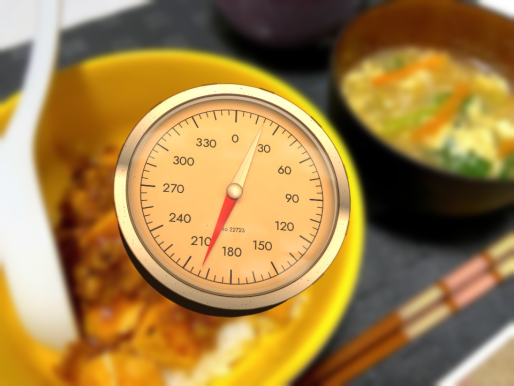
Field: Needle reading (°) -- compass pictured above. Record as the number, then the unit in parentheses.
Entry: 200 (°)
